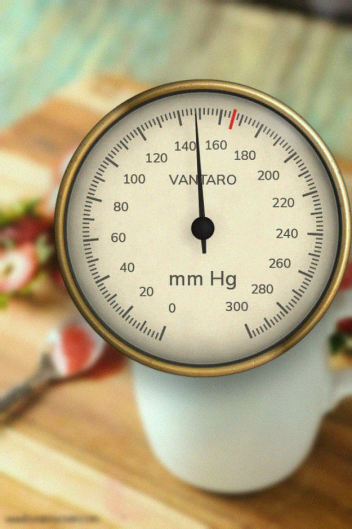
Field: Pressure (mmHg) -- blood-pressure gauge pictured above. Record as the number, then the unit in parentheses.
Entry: 148 (mmHg)
